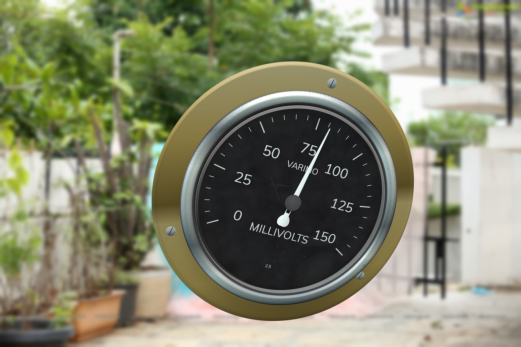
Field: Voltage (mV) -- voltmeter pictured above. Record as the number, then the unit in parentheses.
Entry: 80 (mV)
